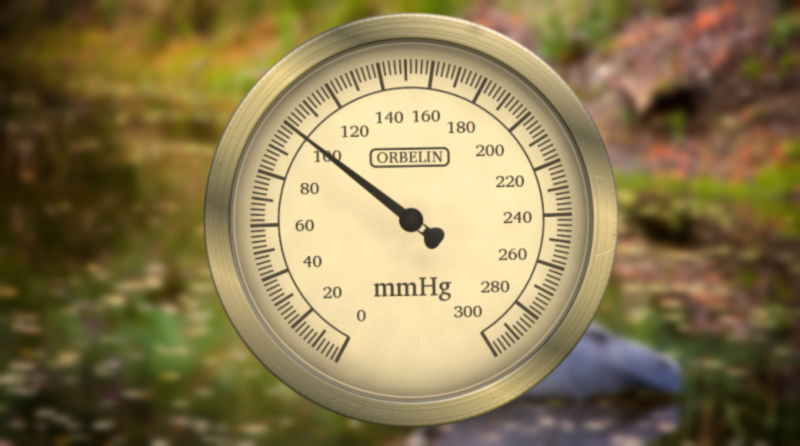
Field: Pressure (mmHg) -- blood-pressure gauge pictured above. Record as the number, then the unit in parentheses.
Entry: 100 (mmHg)
